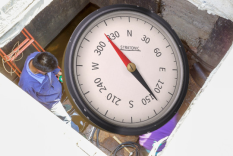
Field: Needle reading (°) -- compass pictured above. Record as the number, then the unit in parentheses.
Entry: 320 (°)
